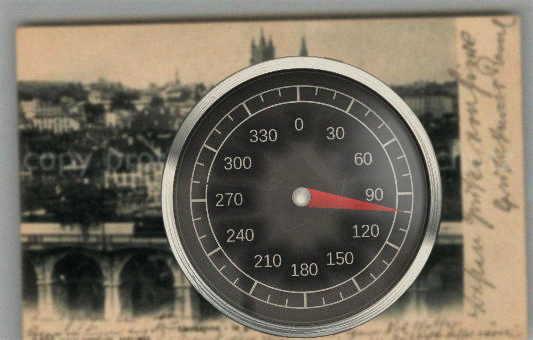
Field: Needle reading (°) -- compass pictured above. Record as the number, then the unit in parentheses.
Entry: 100 (°)
